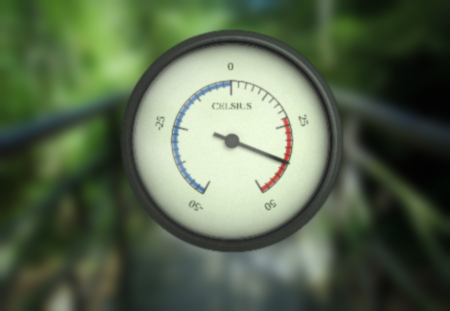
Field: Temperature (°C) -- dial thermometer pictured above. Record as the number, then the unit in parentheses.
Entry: 37.5 (°C)
